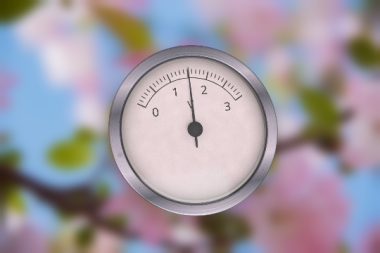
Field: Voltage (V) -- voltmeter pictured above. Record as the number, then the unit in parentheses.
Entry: 1.5 (V)
